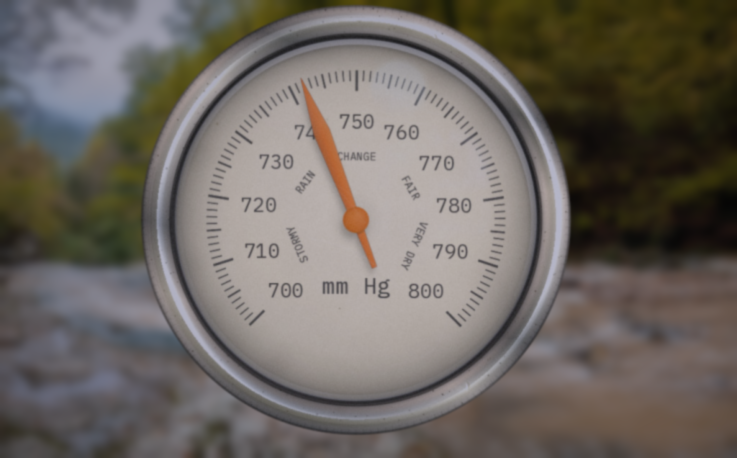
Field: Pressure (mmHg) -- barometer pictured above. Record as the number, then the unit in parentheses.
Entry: 742 (mmHg)
